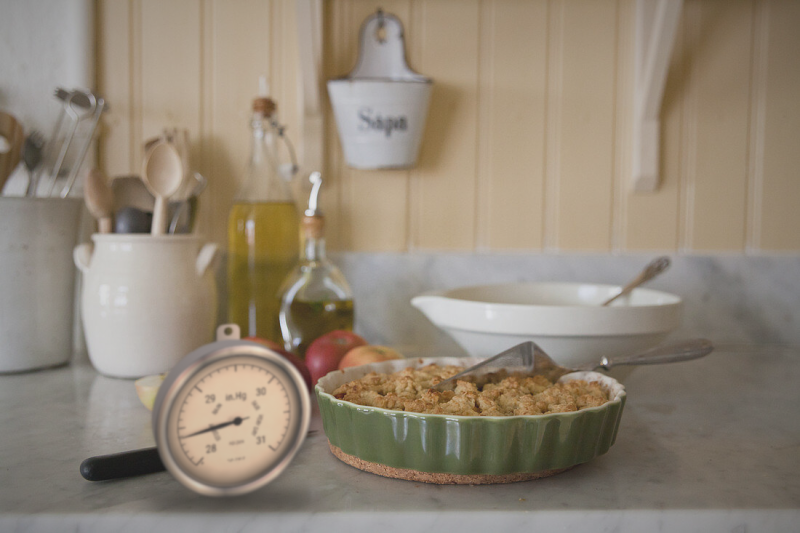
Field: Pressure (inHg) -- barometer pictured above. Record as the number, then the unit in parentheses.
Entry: 28.4 (inHg)
